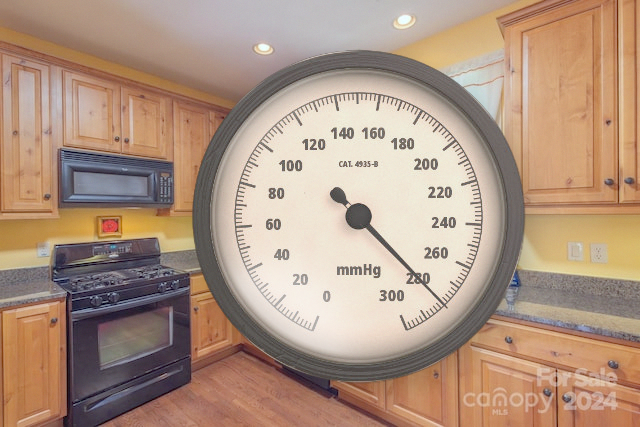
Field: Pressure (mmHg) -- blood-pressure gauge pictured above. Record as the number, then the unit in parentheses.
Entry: 280 (mmHg)
